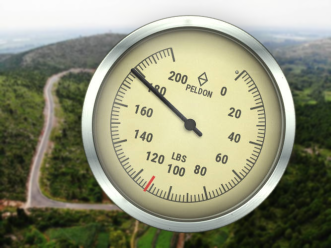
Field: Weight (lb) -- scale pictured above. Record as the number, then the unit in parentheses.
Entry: 178 (lb)
